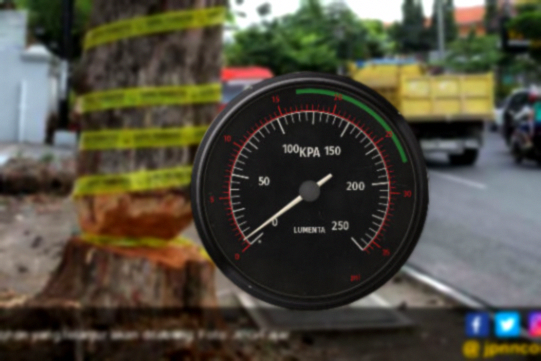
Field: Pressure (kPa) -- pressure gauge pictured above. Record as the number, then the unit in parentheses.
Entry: 5 (kPa)
